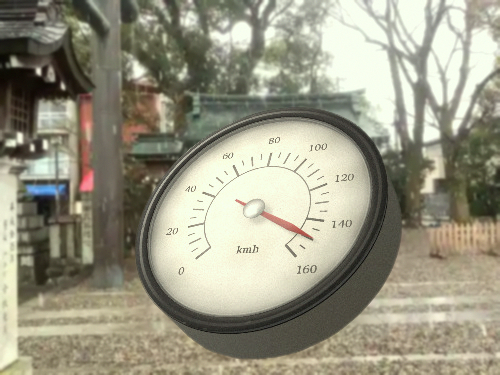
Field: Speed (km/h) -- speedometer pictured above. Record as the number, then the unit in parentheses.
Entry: 150 (km/h)
